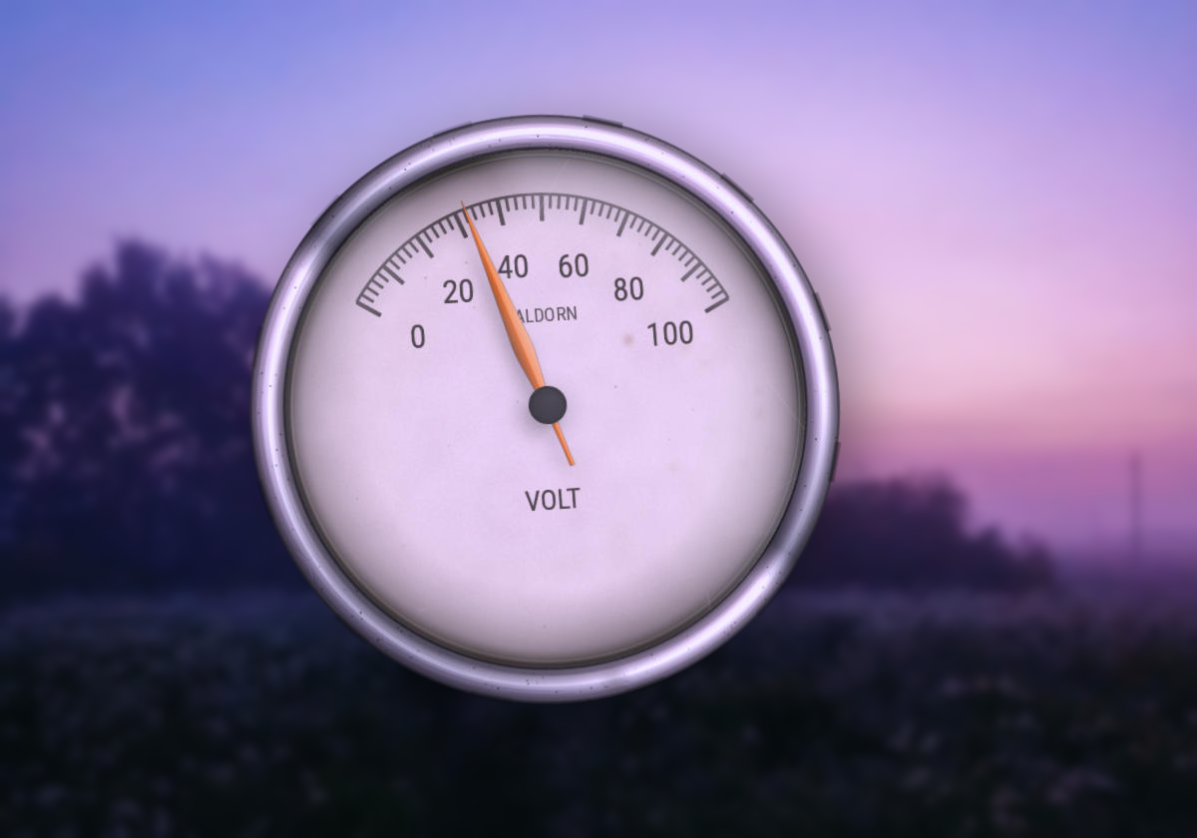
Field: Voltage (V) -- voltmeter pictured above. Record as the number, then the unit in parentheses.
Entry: 32 (V)
